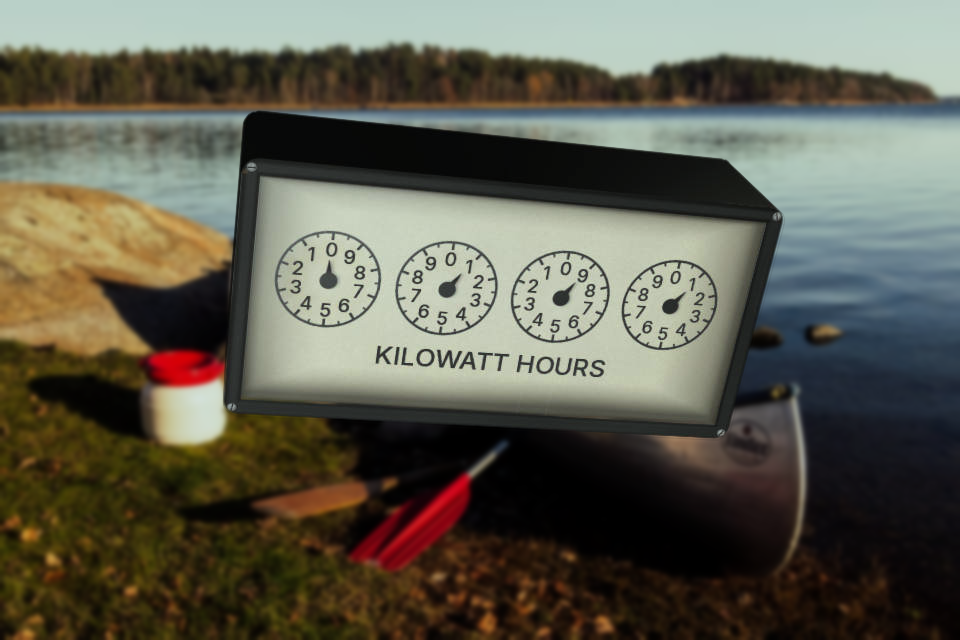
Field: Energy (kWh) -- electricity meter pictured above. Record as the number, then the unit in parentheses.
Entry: 91 (kWh)
